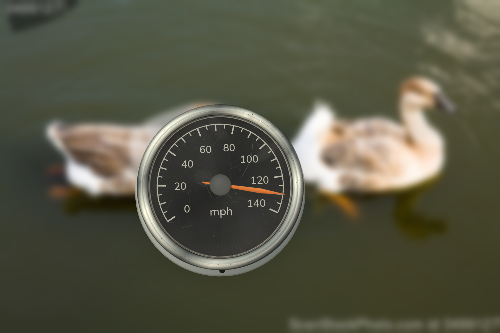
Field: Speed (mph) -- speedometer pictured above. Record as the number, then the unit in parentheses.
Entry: 130 (mph)
